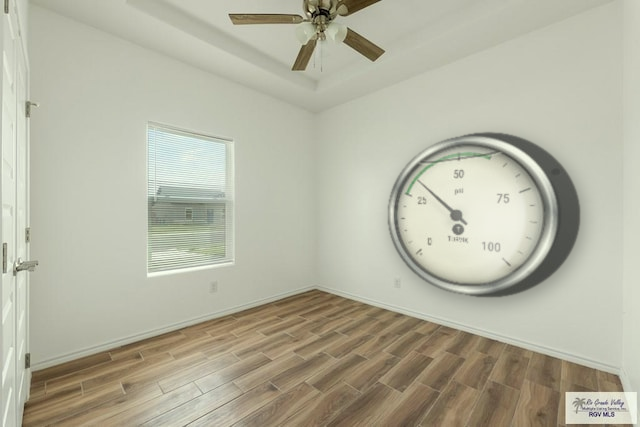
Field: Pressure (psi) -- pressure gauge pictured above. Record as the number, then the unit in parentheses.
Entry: 32.5 (psi)
